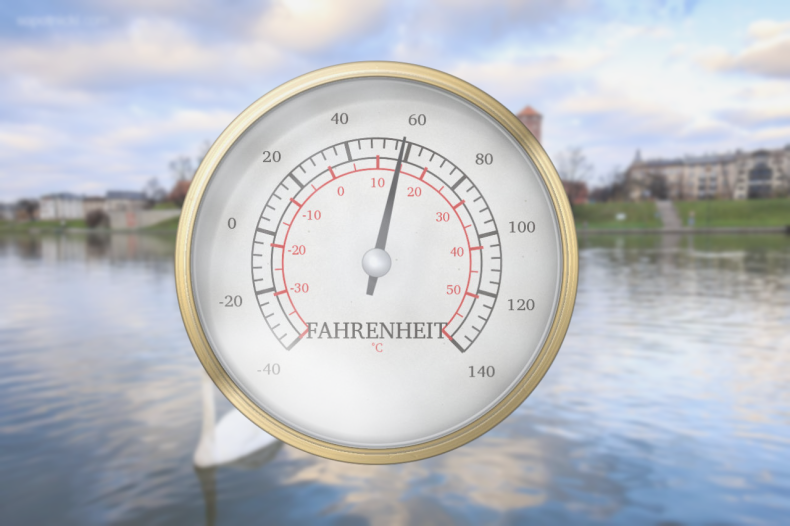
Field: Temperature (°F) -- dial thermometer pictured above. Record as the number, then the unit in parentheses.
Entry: 58 (°F)
